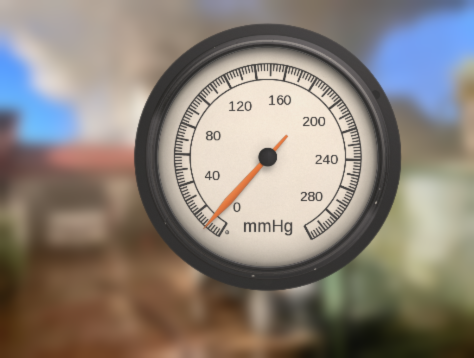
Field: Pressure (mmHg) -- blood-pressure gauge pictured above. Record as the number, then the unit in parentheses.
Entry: 10 (mmHg)
